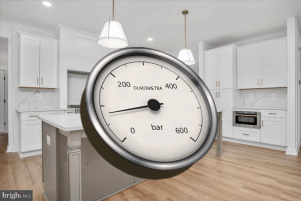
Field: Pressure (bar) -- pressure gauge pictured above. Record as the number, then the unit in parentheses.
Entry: 75 (bar)
